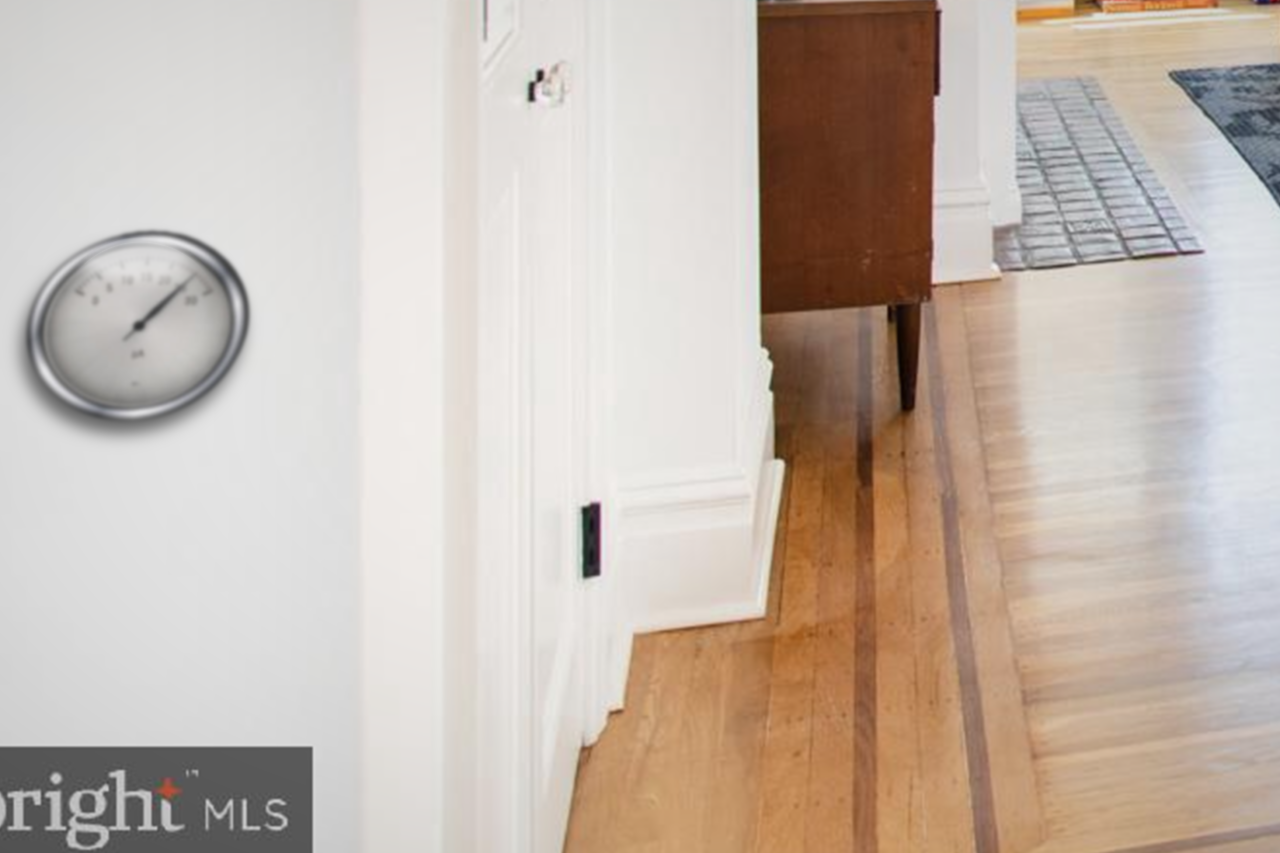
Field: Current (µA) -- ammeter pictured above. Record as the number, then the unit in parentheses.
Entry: 25 (µA)
